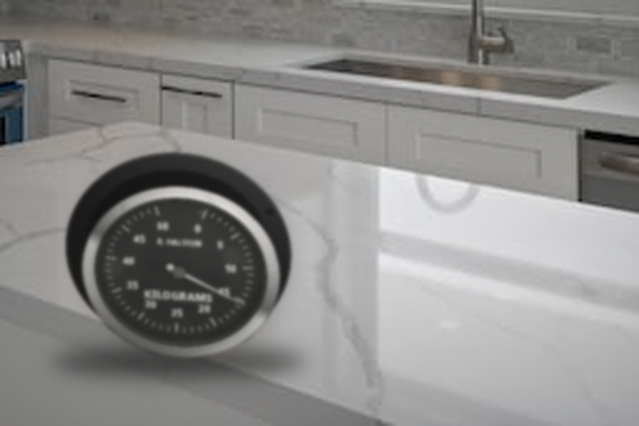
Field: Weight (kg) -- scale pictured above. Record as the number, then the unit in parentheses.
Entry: 15 (kg)
